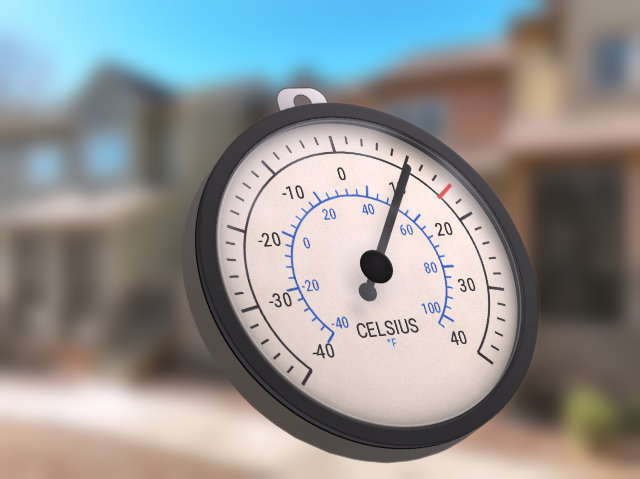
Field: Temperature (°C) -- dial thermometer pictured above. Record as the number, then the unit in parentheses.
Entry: 10 (°C)
